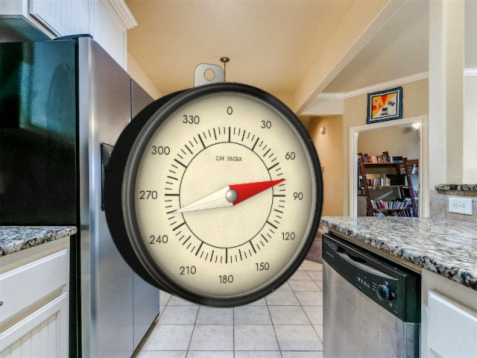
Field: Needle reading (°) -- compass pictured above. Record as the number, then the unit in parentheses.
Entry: 75 (°)
